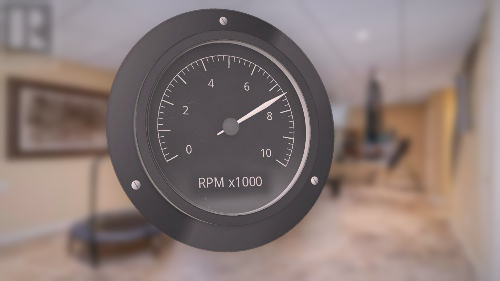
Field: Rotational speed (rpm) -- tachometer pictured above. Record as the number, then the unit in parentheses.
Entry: 7400 (rpm)
